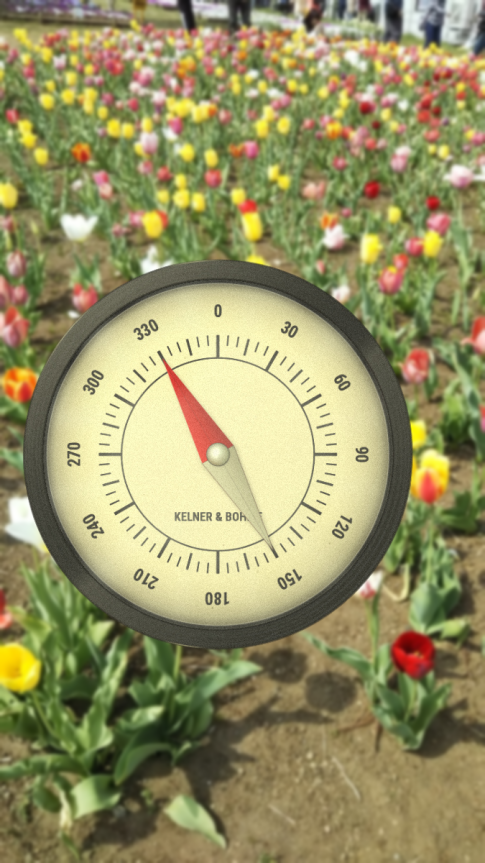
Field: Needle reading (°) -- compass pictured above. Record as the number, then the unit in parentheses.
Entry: 330 (°)
